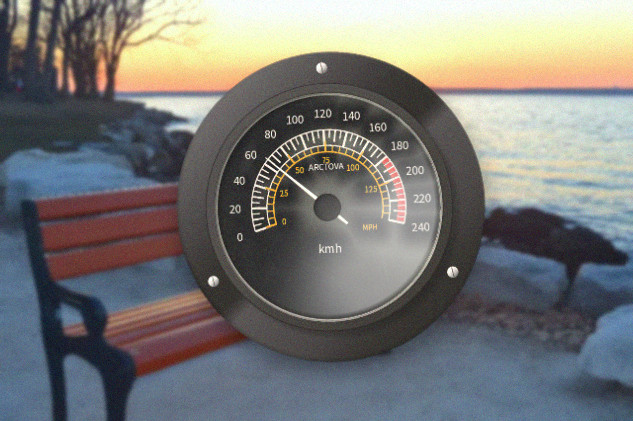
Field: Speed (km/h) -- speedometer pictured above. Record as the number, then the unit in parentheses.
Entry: 65 (km/h)
